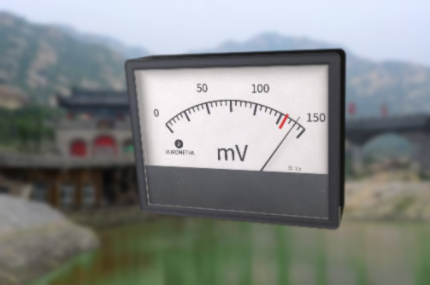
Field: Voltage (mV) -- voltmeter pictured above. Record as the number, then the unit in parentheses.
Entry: 140 (mV)
